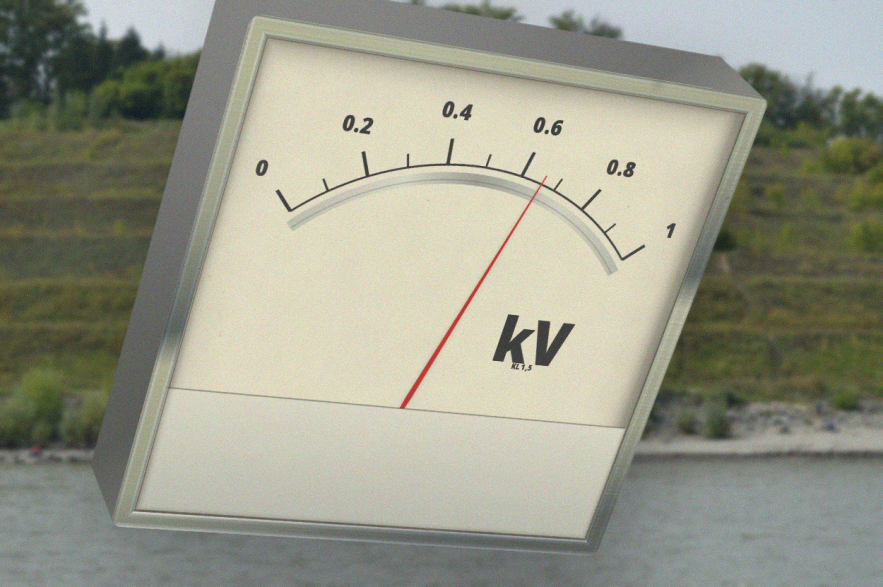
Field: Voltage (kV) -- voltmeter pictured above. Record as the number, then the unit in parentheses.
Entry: 0.65 (kV)
